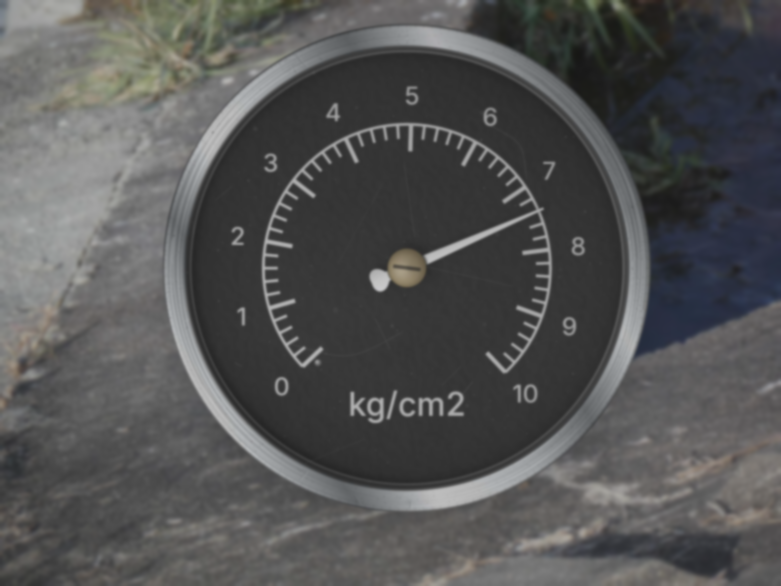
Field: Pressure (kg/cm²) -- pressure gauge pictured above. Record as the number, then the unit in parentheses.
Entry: 7.4 (kg/cm²)
